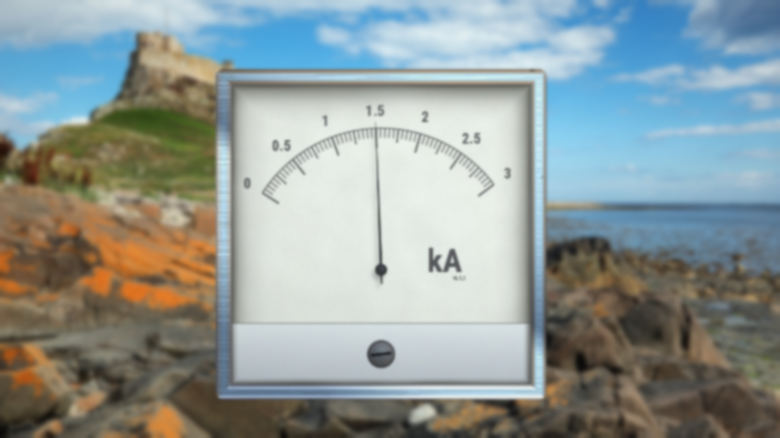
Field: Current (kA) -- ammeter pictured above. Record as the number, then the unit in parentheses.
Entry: 1.5 (kA)
